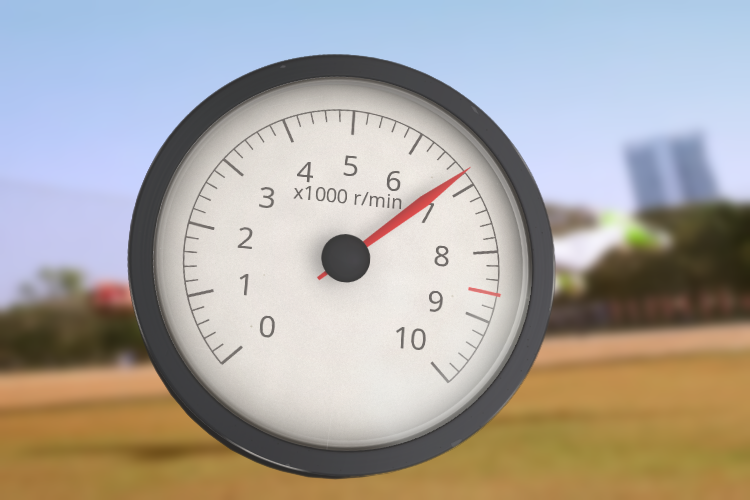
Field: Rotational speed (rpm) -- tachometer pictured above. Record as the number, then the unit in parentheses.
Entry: 6800 (rpm)
